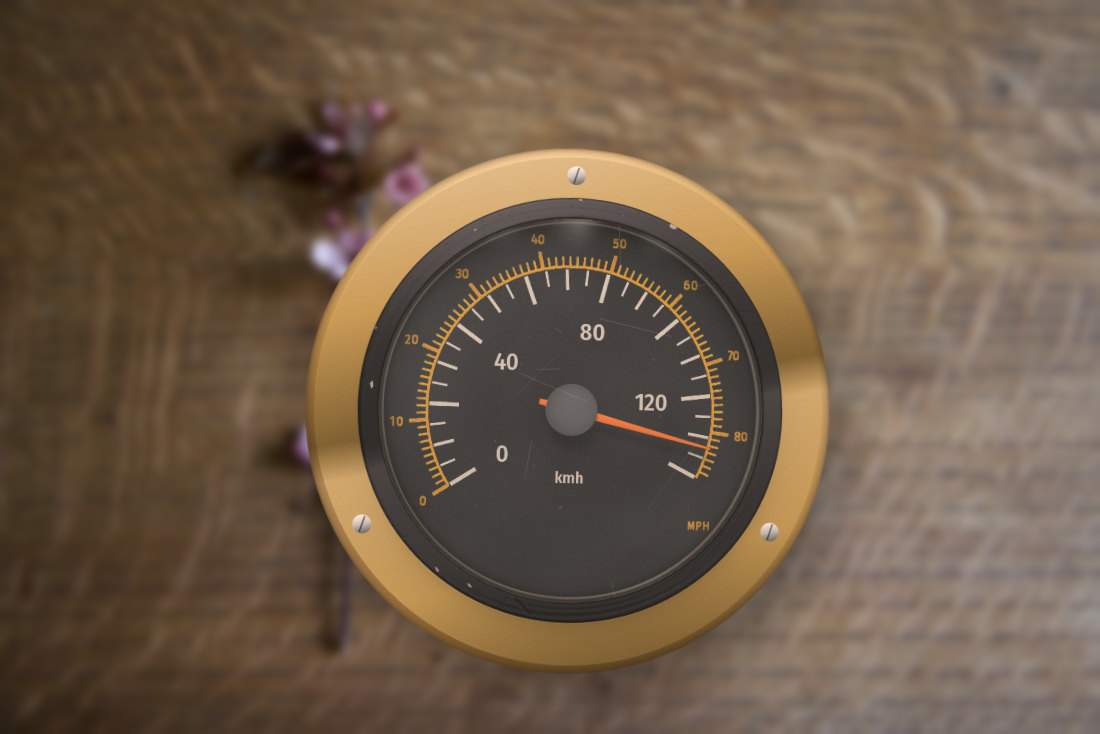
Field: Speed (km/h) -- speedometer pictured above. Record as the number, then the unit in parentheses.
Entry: 132.5 (km/h)
